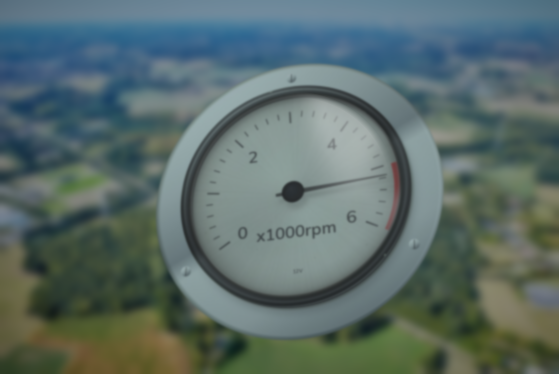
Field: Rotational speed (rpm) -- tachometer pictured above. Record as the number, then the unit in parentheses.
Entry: 5200 (rpm)
